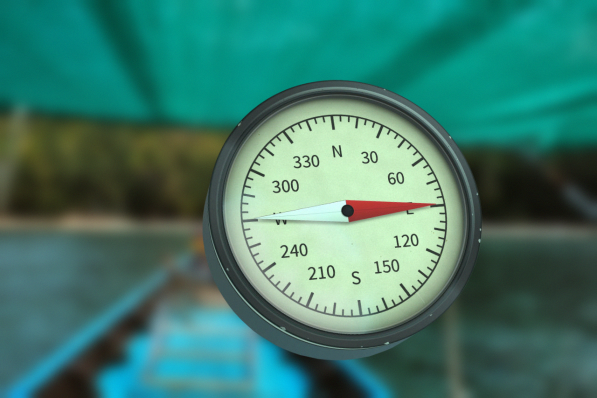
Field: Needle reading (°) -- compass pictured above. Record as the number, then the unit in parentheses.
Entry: 90 (°)
